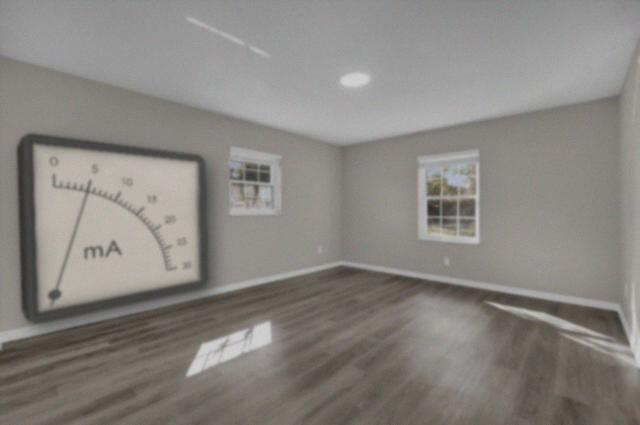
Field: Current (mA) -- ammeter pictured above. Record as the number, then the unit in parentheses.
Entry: 5 (mA)
